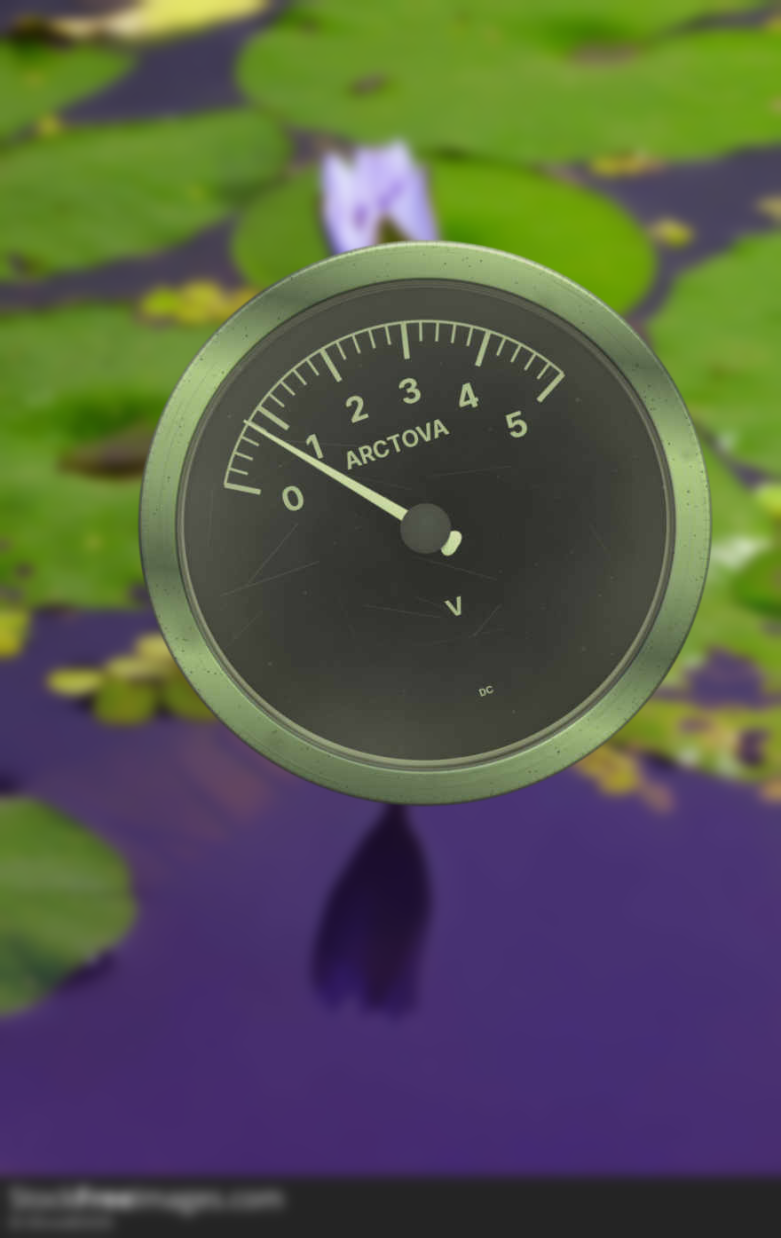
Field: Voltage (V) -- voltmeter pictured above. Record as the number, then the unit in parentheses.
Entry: 0.8 (V)
